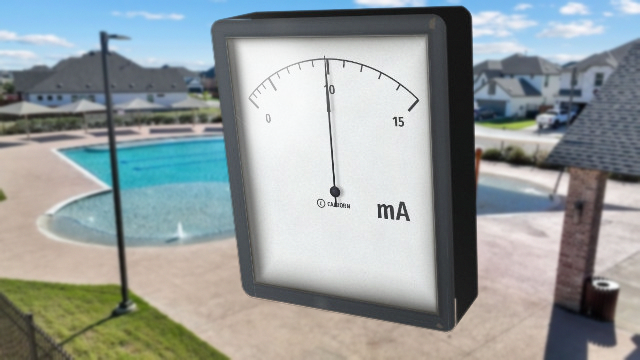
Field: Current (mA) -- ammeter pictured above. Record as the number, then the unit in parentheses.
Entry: 10 (mA)
